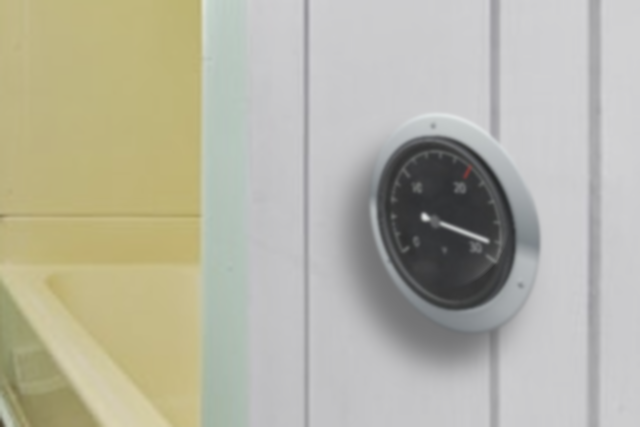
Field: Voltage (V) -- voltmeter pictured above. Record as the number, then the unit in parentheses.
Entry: 28 (V)
